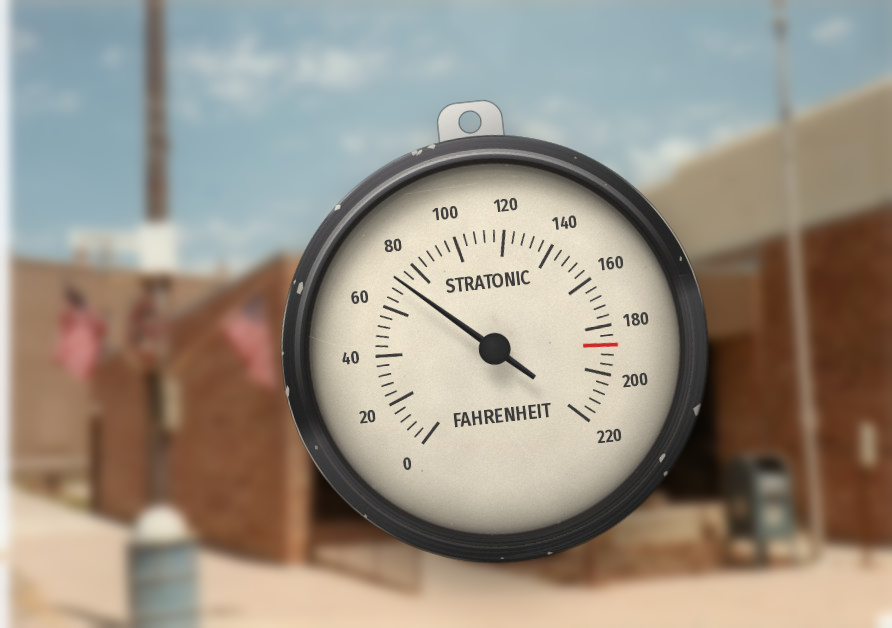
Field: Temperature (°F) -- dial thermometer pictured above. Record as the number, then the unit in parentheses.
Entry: 72 (°F)
